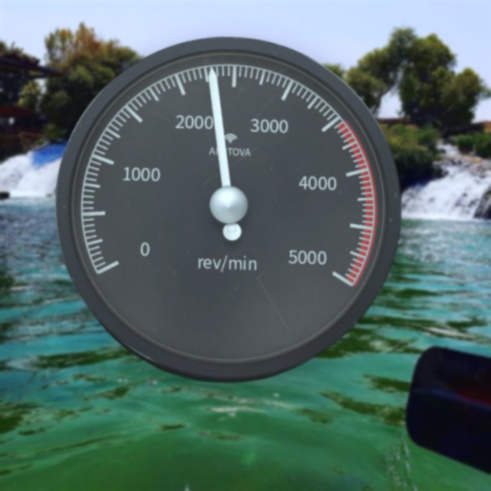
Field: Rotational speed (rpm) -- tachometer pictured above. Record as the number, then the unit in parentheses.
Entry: 2300 (rpm)
